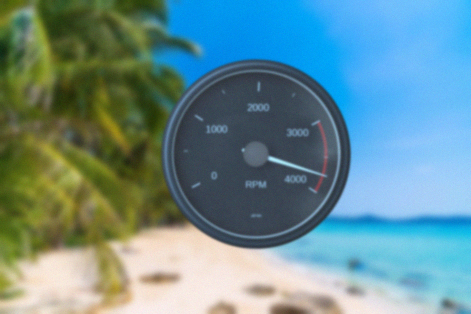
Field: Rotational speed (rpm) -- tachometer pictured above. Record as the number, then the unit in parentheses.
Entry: 3750 (rpm)
